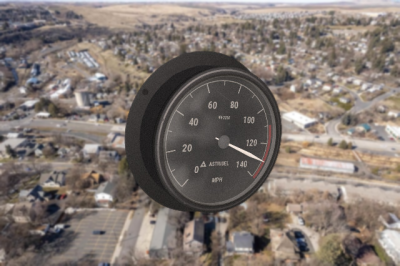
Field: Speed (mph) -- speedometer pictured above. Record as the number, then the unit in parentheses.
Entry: 130 (mph)
